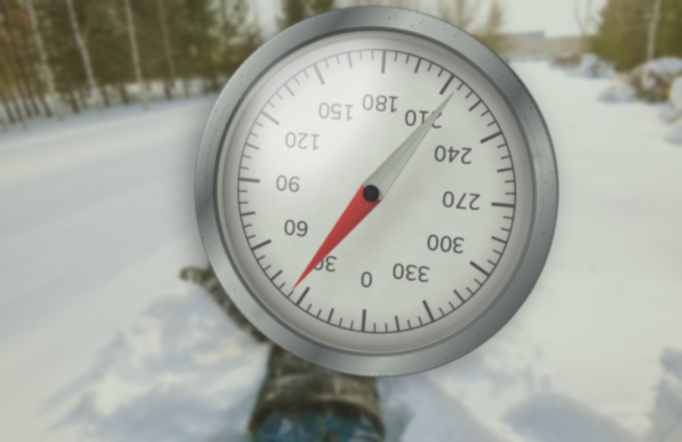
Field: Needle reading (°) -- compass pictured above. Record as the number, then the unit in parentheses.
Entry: 35 (°)
